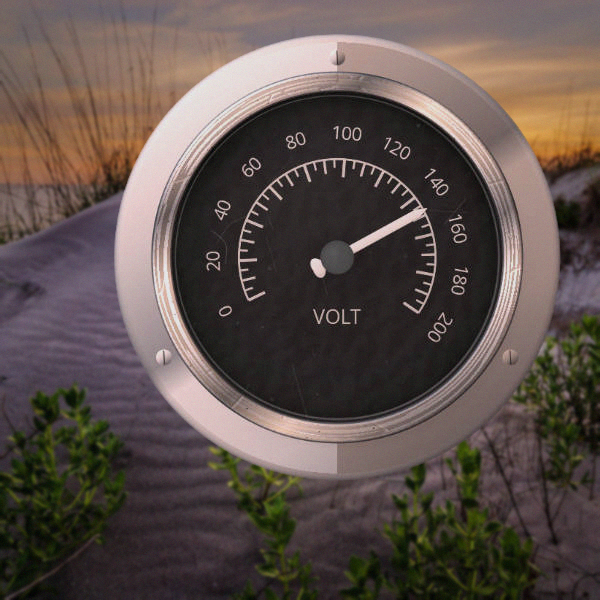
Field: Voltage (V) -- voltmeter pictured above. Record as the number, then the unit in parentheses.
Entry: 147.5 (V)
